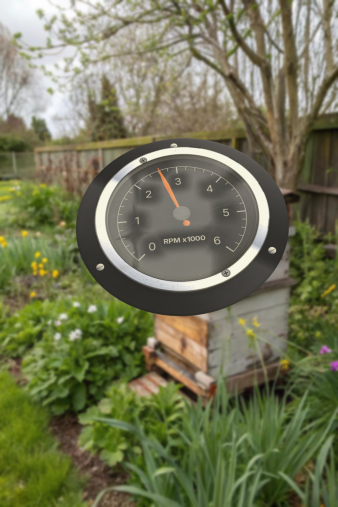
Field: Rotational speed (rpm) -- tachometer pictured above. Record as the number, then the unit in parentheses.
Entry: 2600 (rpm)
